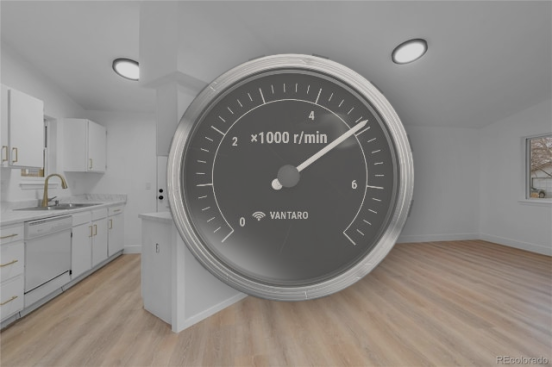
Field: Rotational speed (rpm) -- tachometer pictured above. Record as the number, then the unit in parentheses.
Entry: 4900 (rpm)
